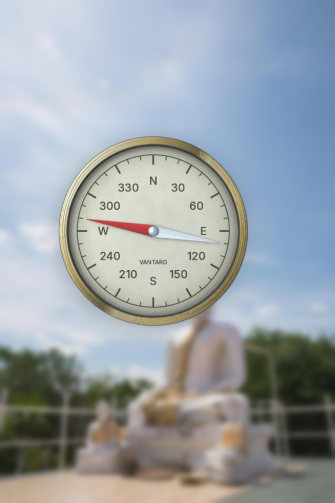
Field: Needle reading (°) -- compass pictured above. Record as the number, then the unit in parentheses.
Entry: 280 (°)
